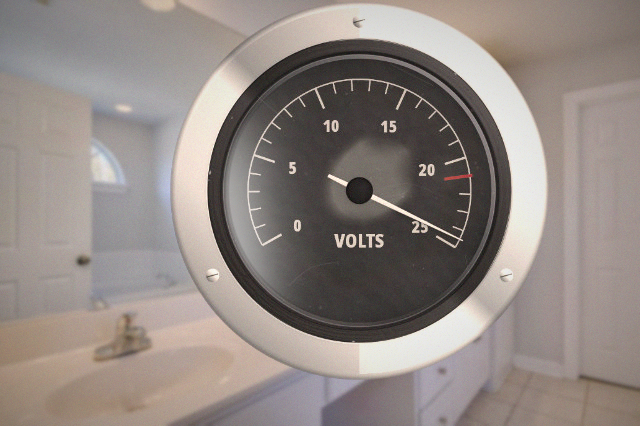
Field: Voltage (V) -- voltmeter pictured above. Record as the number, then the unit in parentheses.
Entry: 24.5 (V)
